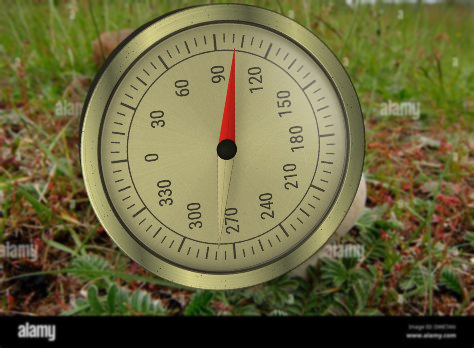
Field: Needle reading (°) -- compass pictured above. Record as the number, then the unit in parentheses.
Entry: 100 (°)
